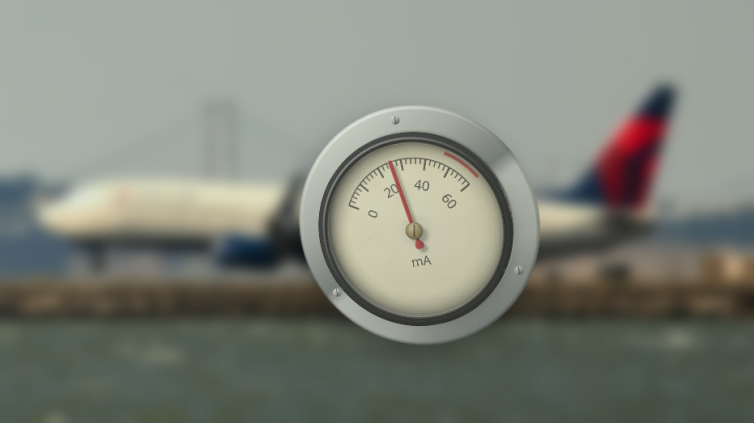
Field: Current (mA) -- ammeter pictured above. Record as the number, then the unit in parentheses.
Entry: 26 (mA)
